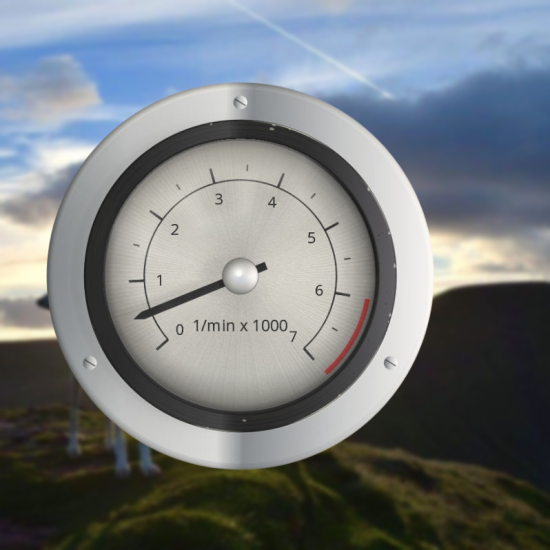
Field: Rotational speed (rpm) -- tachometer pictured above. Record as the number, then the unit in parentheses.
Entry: 500 (rpm)
